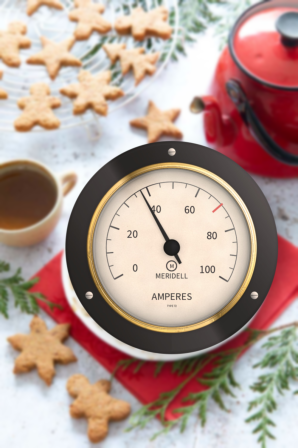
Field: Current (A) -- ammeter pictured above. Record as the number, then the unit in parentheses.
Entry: 37.5 (A)
